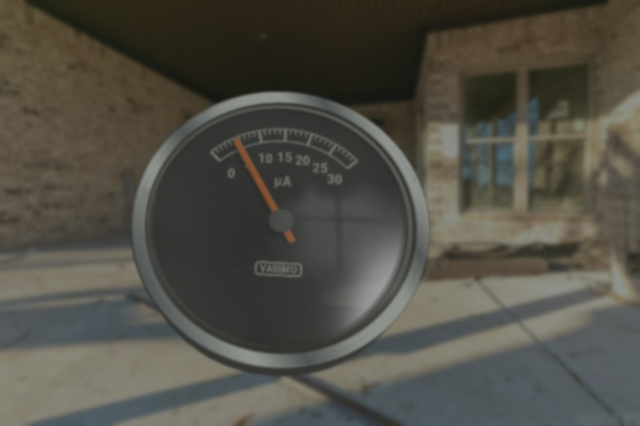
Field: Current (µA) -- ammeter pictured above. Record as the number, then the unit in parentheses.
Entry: 5 (µA)
